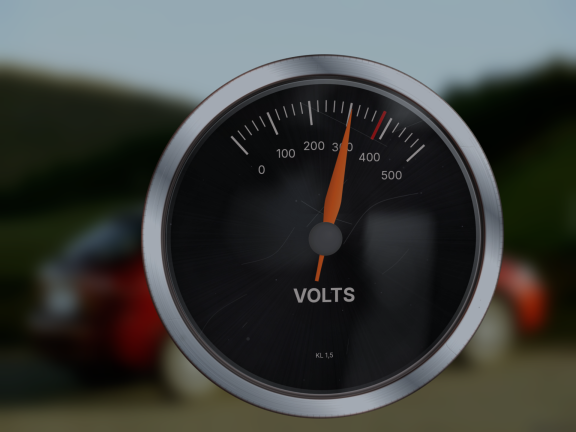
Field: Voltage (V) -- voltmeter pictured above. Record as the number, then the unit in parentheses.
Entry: 300 (V)
